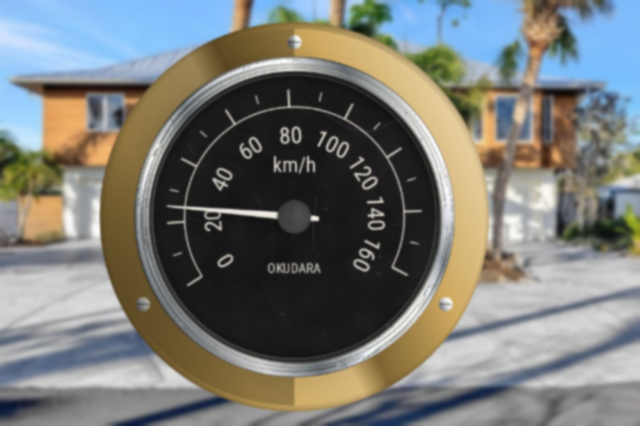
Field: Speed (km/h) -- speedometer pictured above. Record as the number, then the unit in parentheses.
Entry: 25 (km/h)
